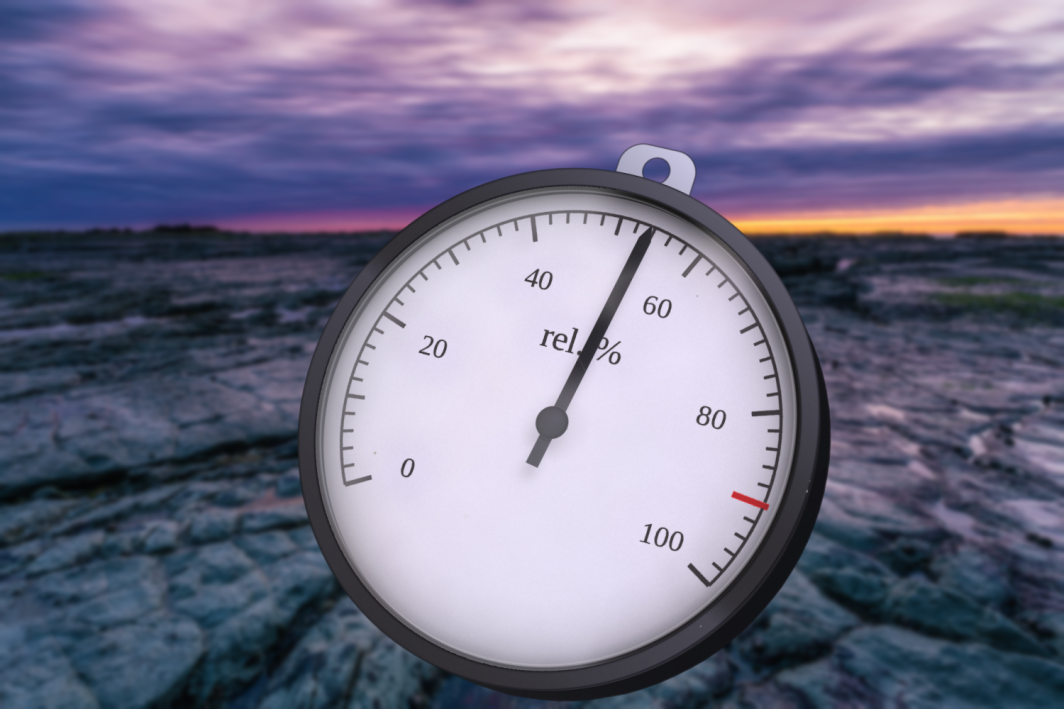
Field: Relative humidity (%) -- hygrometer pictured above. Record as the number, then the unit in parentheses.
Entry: 54 (%)
